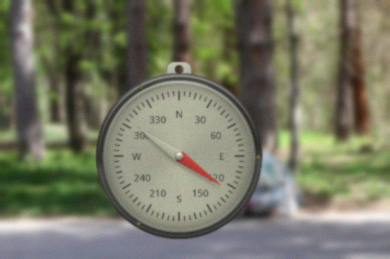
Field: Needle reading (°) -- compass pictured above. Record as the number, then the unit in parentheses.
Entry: 125 (°)
